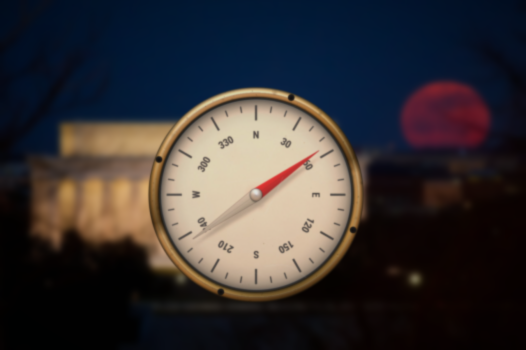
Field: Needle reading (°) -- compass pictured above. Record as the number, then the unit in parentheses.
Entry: 55 (°)
